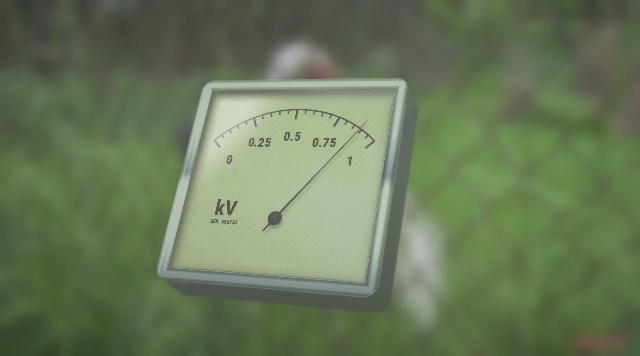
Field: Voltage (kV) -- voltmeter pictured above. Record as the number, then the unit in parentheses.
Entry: 0.9 (kV)
